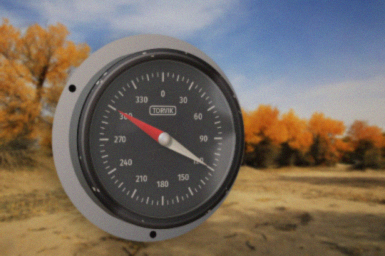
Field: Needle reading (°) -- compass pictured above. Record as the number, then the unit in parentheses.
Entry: 300 (°)
